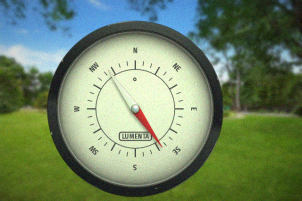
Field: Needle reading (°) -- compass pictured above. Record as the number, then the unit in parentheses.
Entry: 145 (°)
